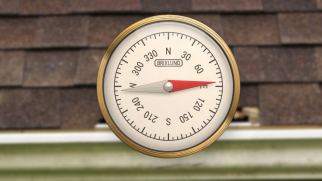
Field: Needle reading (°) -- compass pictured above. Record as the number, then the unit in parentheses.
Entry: 85 (°)
